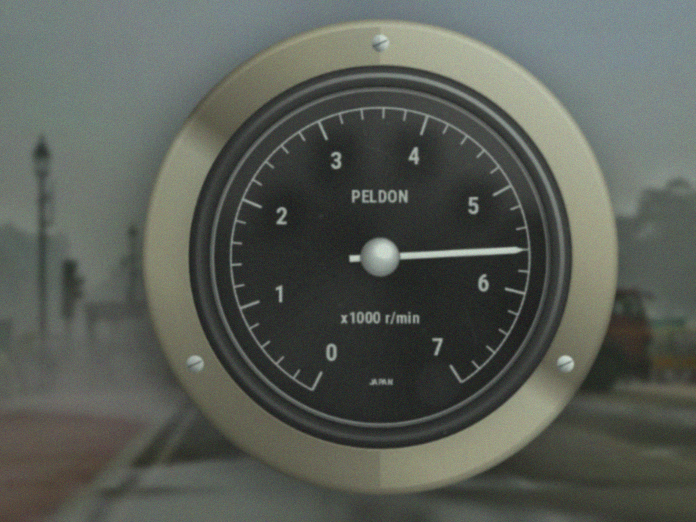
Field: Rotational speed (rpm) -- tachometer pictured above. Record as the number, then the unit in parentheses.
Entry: 5600 (rpm)
